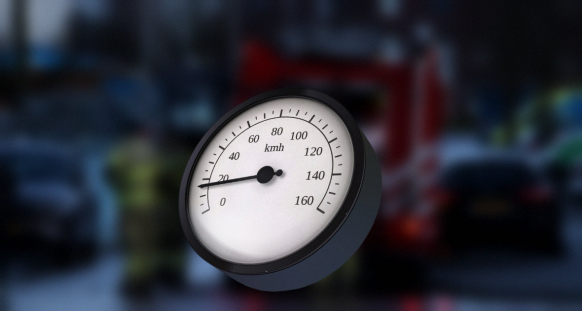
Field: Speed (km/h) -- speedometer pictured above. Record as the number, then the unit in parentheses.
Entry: 15 (km/h)
